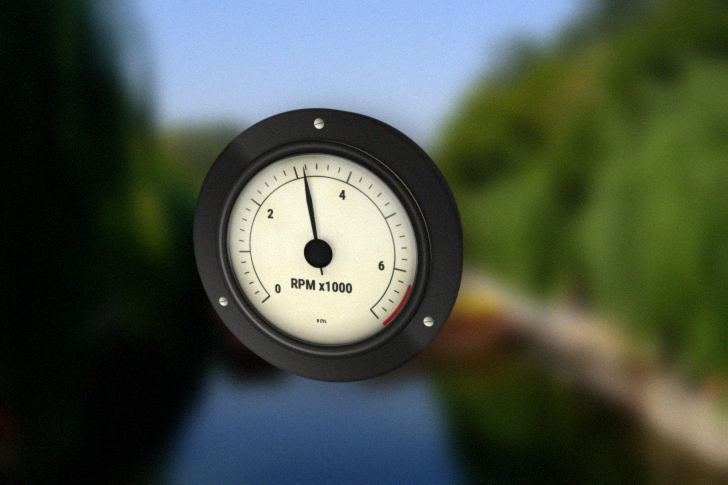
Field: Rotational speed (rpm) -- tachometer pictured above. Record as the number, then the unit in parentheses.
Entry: 3200 (rpm)
